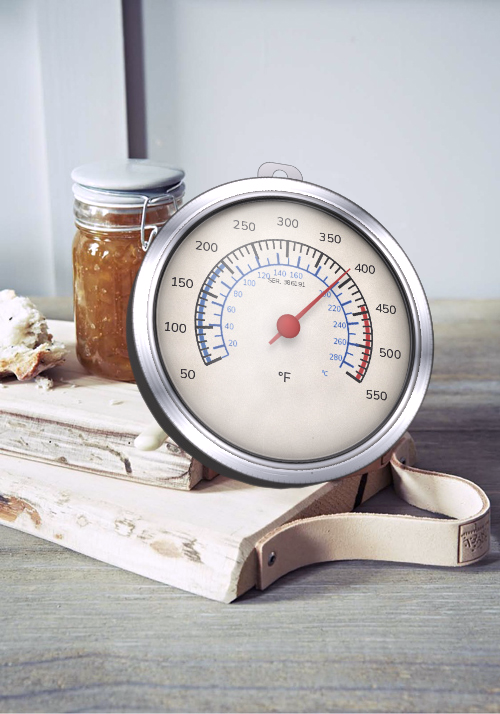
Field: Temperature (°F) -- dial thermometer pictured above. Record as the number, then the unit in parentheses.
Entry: 390 (°F)
